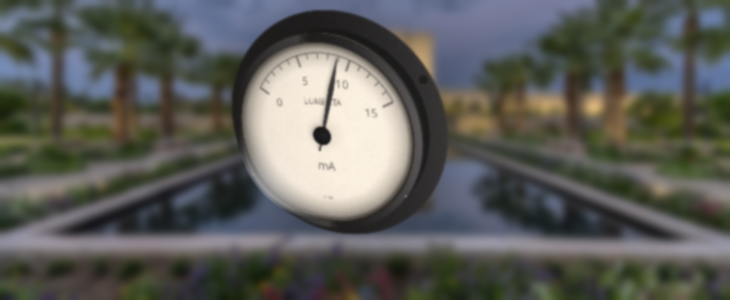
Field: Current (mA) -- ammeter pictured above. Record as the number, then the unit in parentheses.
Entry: 9 (mA)
